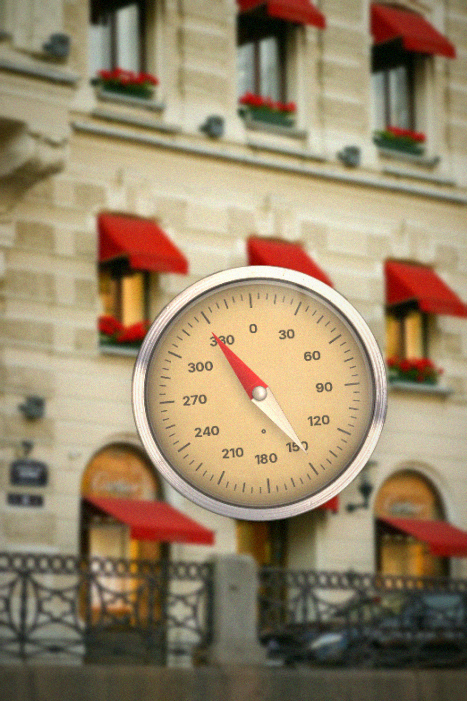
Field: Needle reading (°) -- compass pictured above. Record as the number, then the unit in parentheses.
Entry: 327.5 (°)
